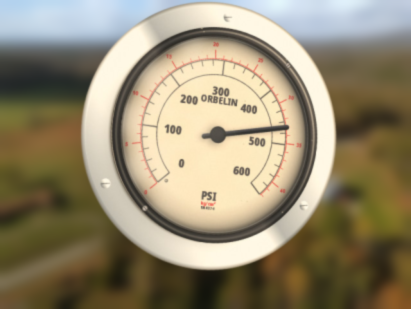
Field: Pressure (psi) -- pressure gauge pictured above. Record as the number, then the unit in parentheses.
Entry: 470 (psi)
